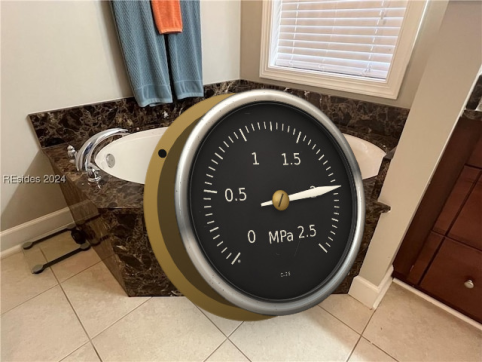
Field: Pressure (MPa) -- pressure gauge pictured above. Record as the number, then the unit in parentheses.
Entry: 2 (MPa)
